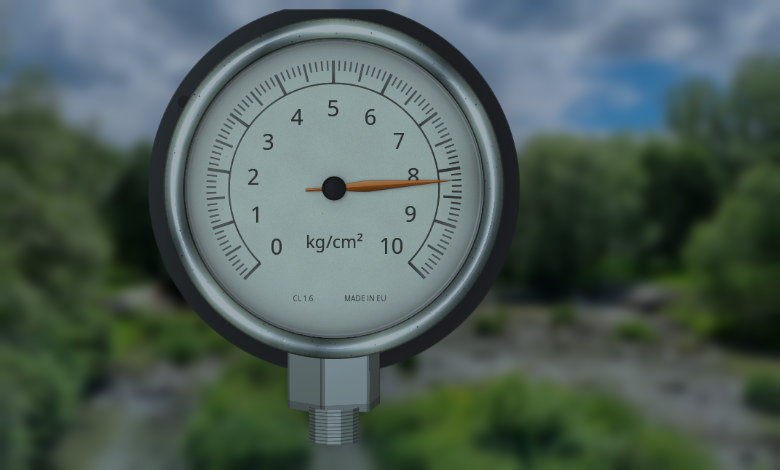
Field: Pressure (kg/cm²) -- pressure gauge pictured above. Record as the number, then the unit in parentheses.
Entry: 8.2 (kg/cm²)
